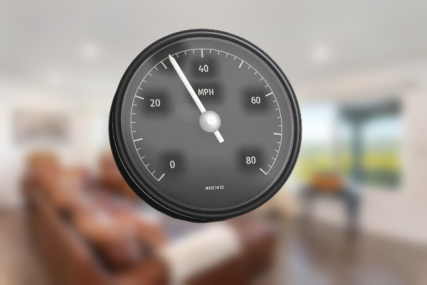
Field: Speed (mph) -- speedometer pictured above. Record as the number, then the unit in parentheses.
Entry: 32 (mph)
